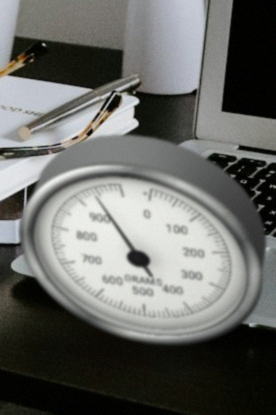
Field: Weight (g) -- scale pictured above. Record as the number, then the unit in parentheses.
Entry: 950 (g)
